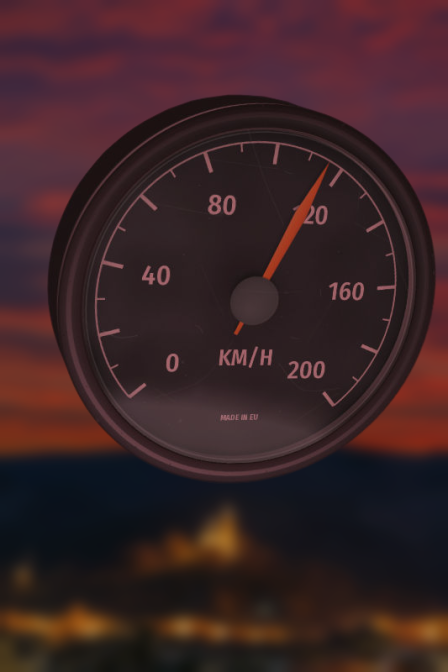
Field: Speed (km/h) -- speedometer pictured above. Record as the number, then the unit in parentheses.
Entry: 115 (km/h)
